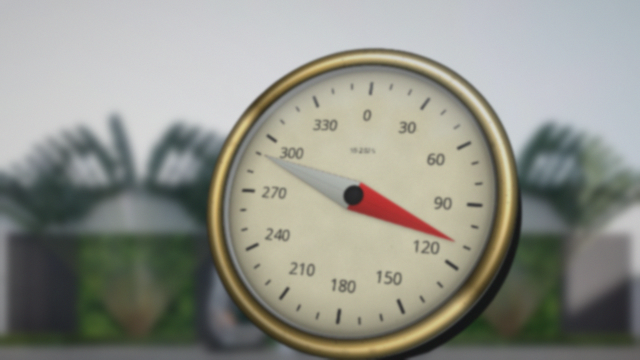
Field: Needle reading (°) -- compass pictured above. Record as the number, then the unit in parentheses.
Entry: 110 (°)
